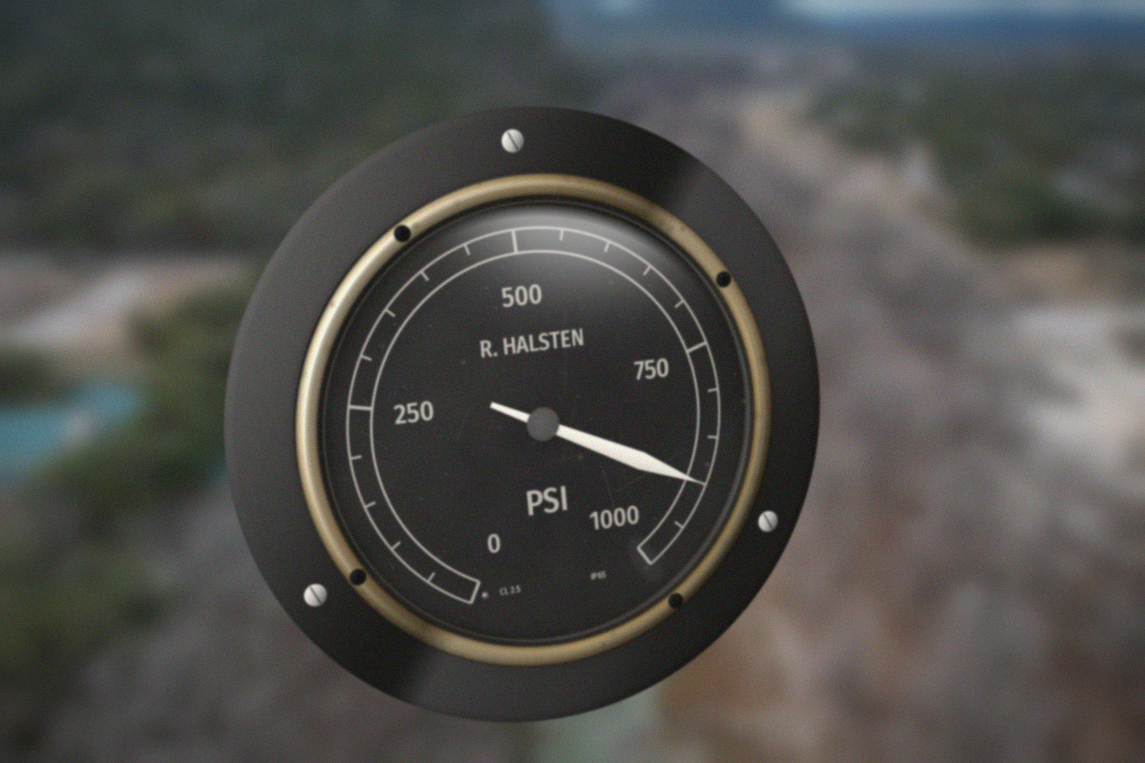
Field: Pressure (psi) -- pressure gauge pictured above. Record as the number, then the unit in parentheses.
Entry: 900 (psi)
